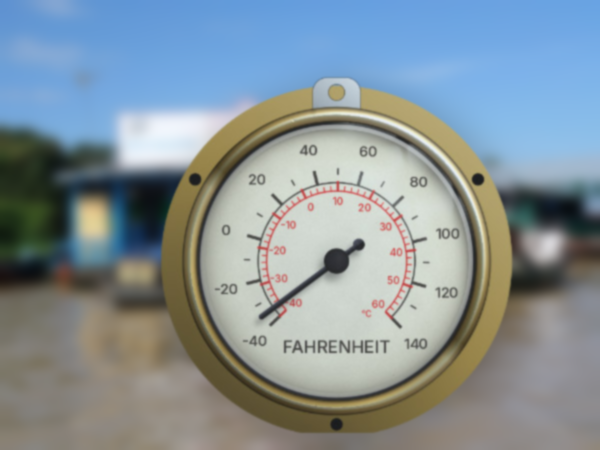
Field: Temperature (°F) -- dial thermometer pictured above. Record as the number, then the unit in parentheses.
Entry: -35 (°F)
